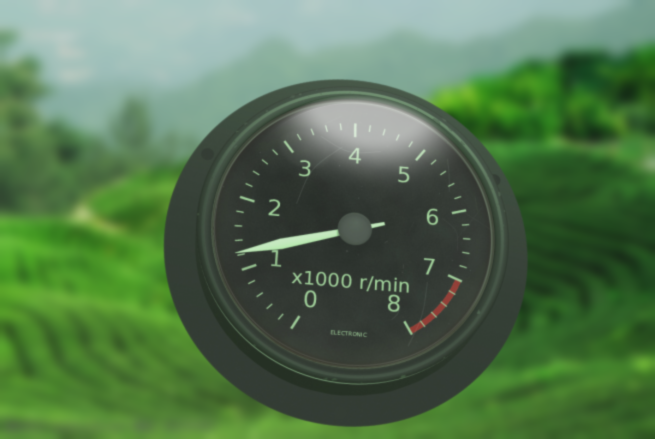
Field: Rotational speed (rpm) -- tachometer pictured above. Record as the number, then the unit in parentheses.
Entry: 1200 (rpm)
